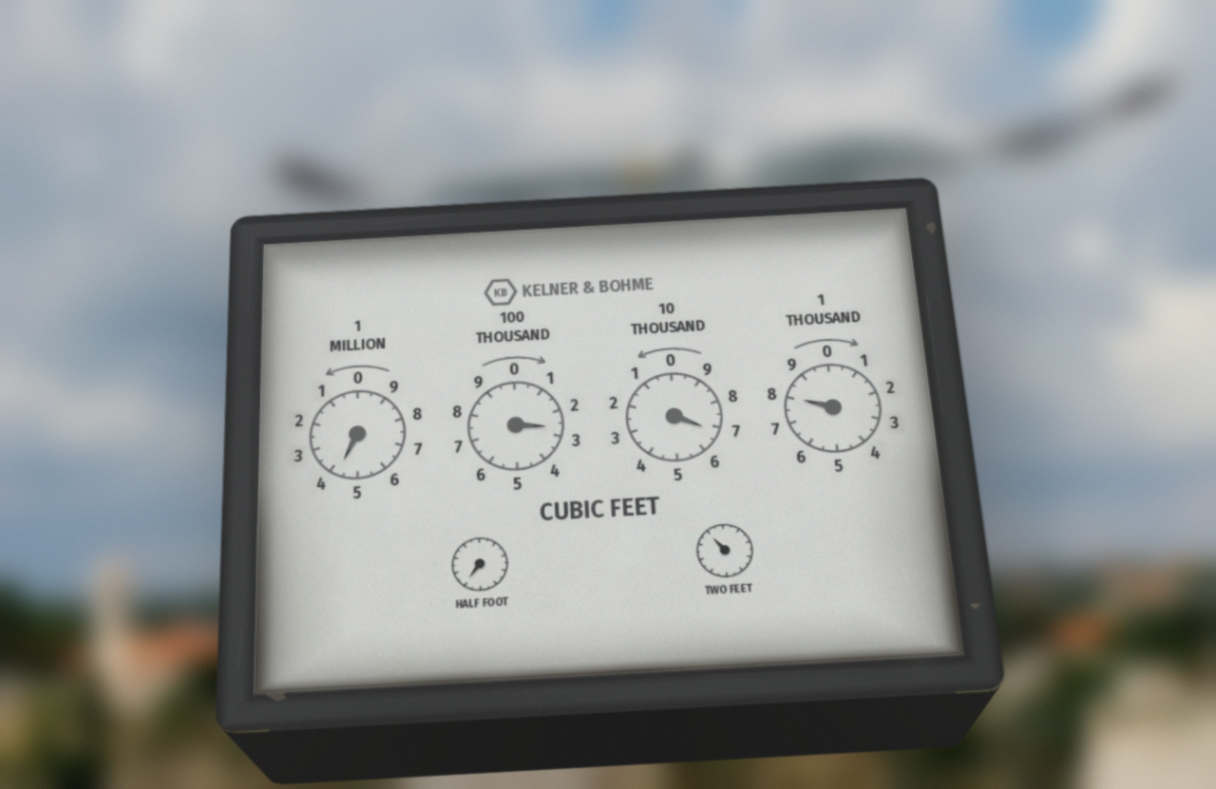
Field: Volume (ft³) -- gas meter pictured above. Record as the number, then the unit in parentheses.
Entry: 426800 (ft³)
